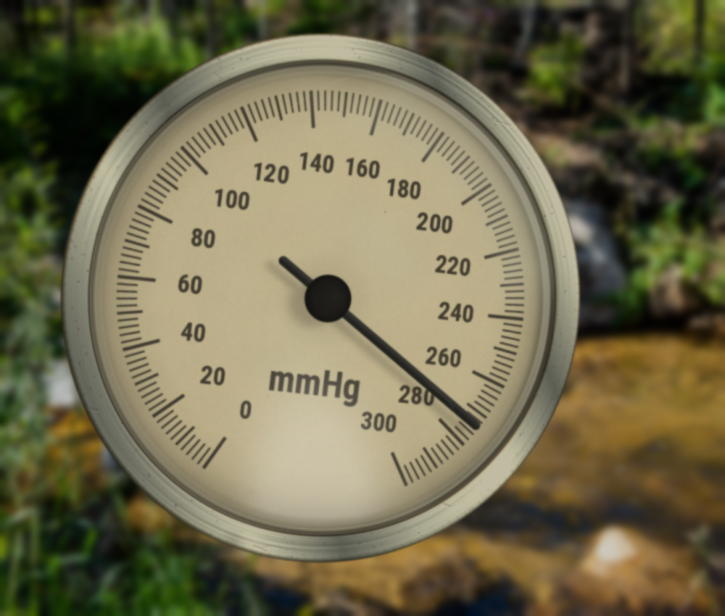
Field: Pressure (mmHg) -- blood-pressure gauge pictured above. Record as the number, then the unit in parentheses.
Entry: 274 (mmHg)
